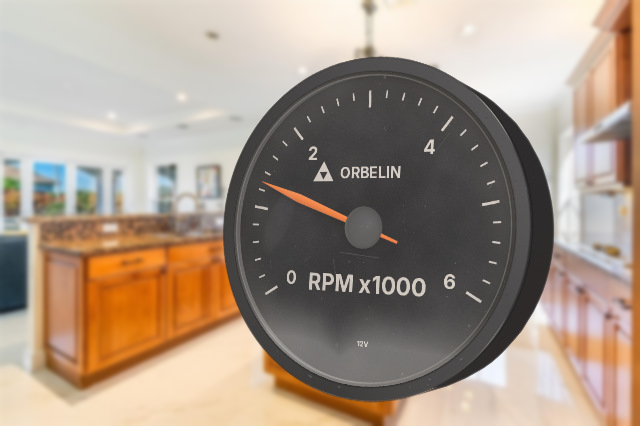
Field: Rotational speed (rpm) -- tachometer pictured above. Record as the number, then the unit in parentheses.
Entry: 1300 (rpm)
